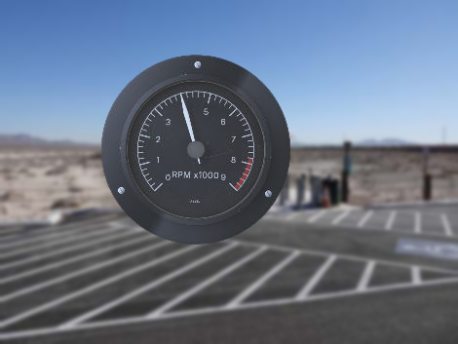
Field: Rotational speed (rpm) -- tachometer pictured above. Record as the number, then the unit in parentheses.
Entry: 4000 (rpm)
